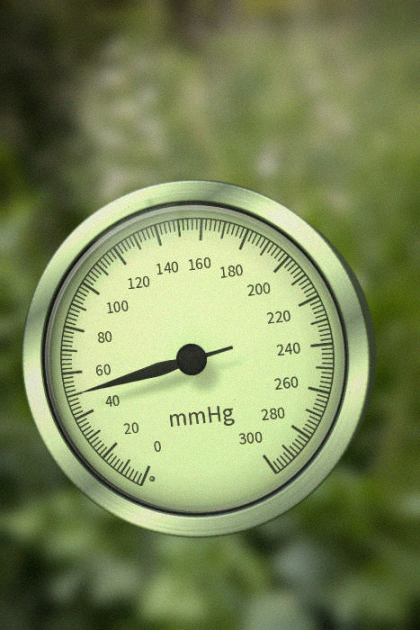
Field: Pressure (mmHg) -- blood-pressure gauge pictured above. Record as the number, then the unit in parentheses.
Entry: 50 (mmHg)
